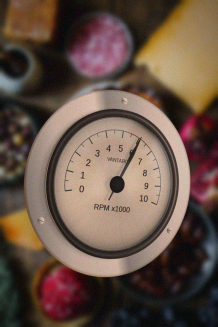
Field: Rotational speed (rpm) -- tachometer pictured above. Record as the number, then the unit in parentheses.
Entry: 6000 (rpm)
